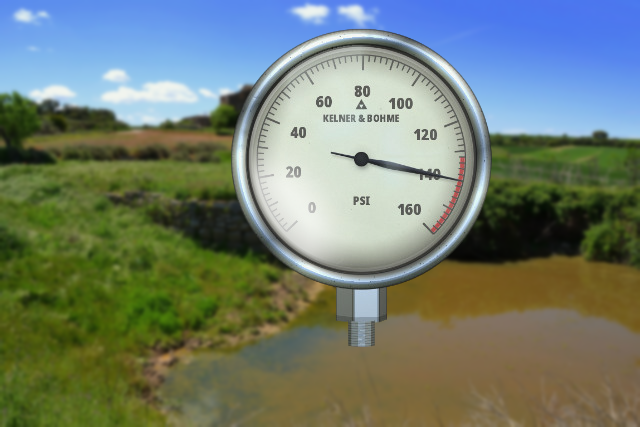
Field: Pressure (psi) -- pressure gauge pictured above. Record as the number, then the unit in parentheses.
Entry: 140 (psi)
